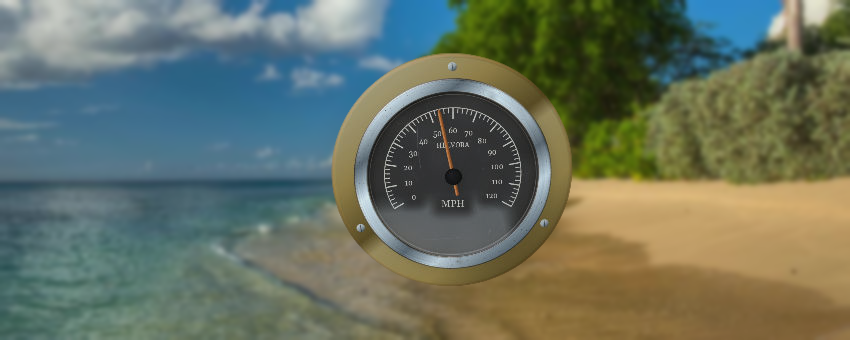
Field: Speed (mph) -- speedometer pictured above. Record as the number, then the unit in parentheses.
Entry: 54 (mph)
